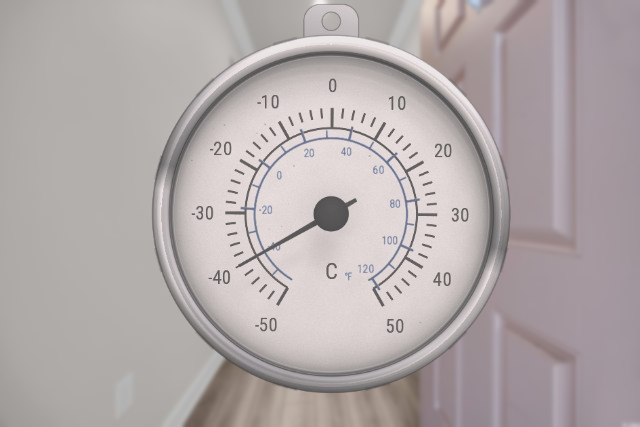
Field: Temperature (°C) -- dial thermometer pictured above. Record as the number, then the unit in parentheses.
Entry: -40 (°C)
